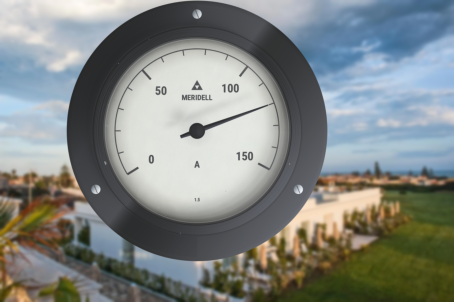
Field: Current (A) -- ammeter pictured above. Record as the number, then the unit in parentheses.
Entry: 120 (A)
